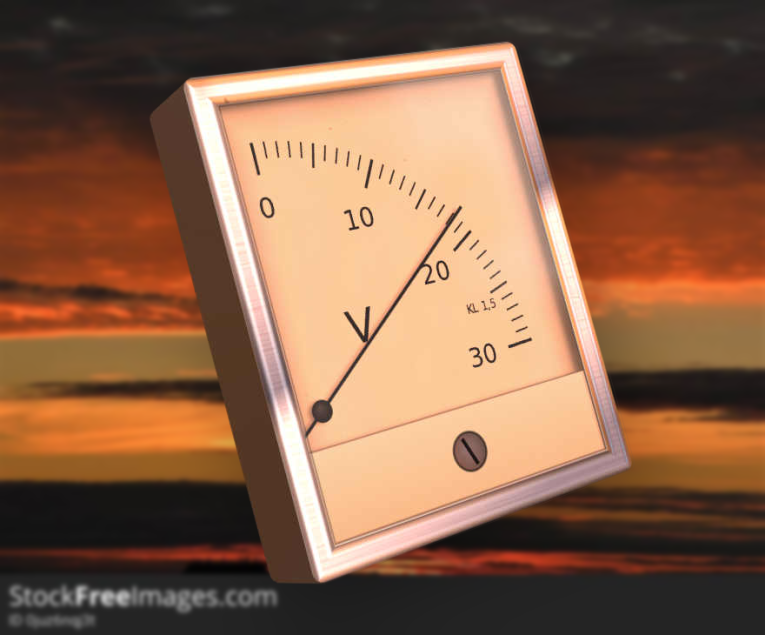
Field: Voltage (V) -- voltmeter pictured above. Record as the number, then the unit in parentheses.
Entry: 18 (V)
